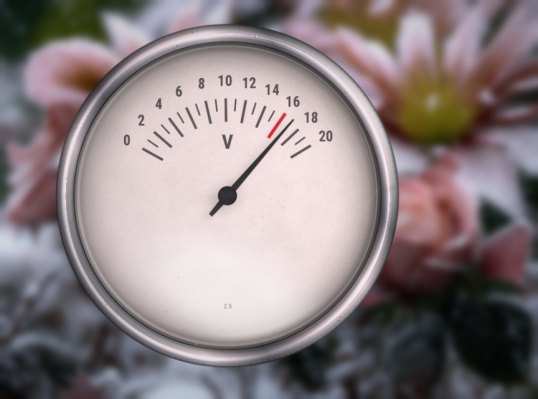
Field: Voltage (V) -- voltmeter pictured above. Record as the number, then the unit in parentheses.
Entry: 17 (V)
